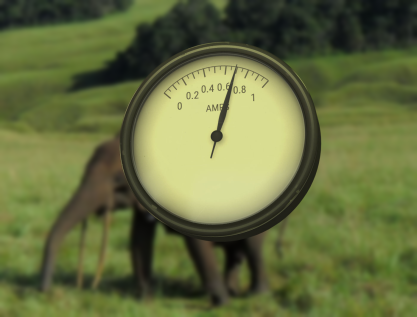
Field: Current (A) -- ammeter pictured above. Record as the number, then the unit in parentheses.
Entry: 0.7 (A)
